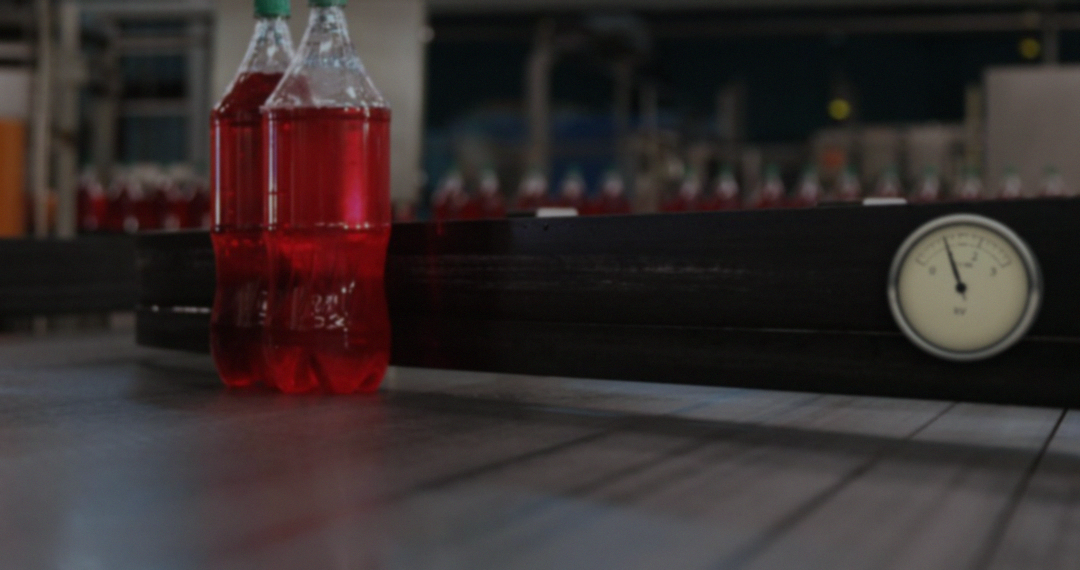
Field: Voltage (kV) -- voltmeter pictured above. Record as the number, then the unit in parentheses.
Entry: 1 (kV)
